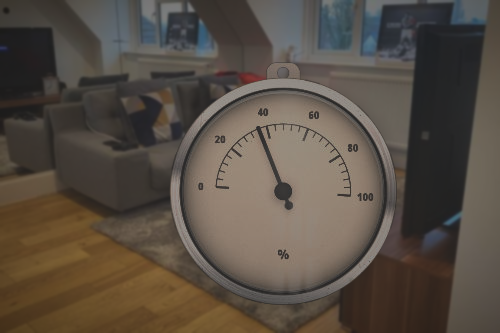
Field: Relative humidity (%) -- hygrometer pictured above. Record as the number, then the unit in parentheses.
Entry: 36 (%)
